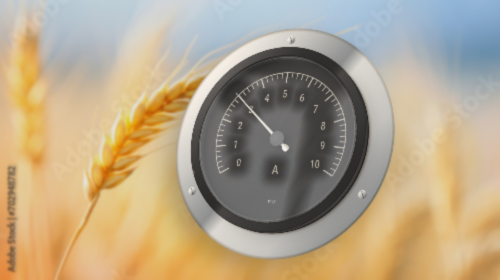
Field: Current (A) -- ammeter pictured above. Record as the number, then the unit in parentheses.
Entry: 3 (A)
